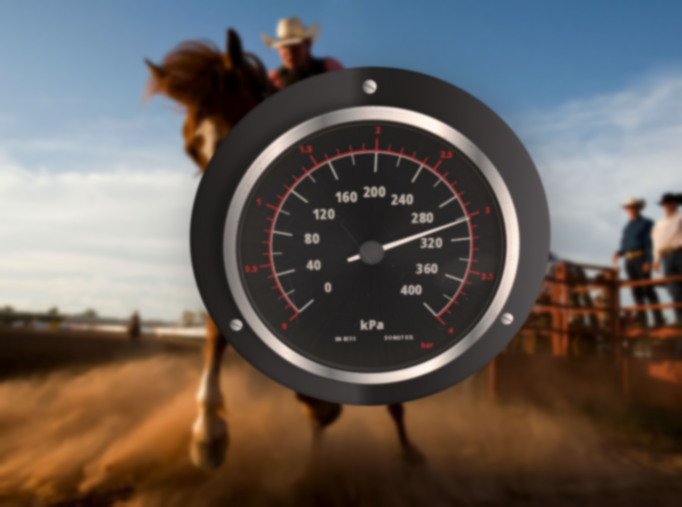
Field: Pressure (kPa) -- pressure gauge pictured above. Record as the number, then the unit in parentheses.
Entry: 300 (kPa)
